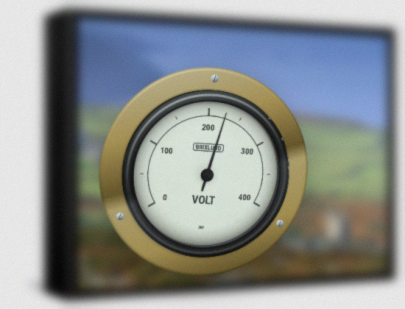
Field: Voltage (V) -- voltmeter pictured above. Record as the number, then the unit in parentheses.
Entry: 225 (V)
